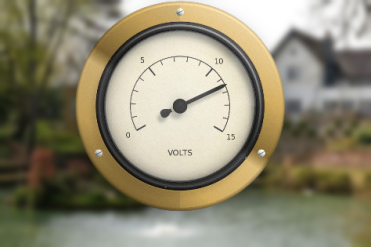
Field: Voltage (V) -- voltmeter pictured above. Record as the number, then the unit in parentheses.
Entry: 11.5 (V)
